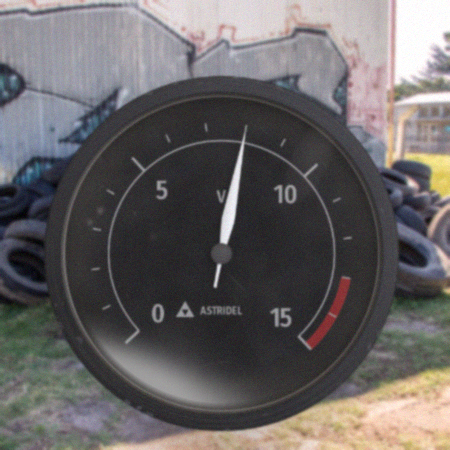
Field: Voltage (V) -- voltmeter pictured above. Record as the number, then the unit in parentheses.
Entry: 8 (V)
